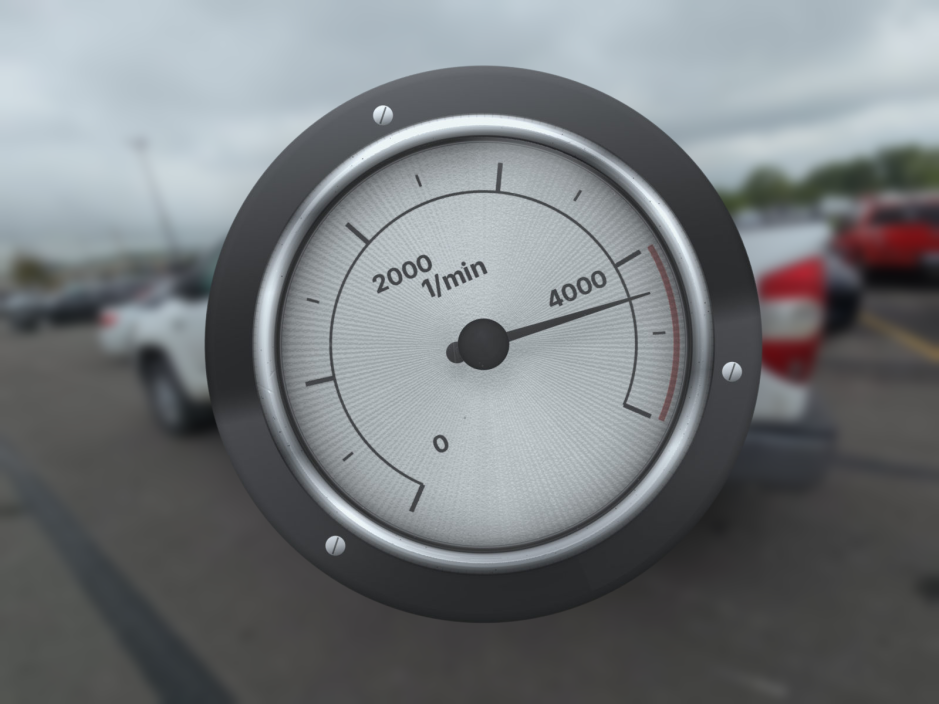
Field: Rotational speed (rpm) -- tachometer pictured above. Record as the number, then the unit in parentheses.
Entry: 4250 (rpm)
